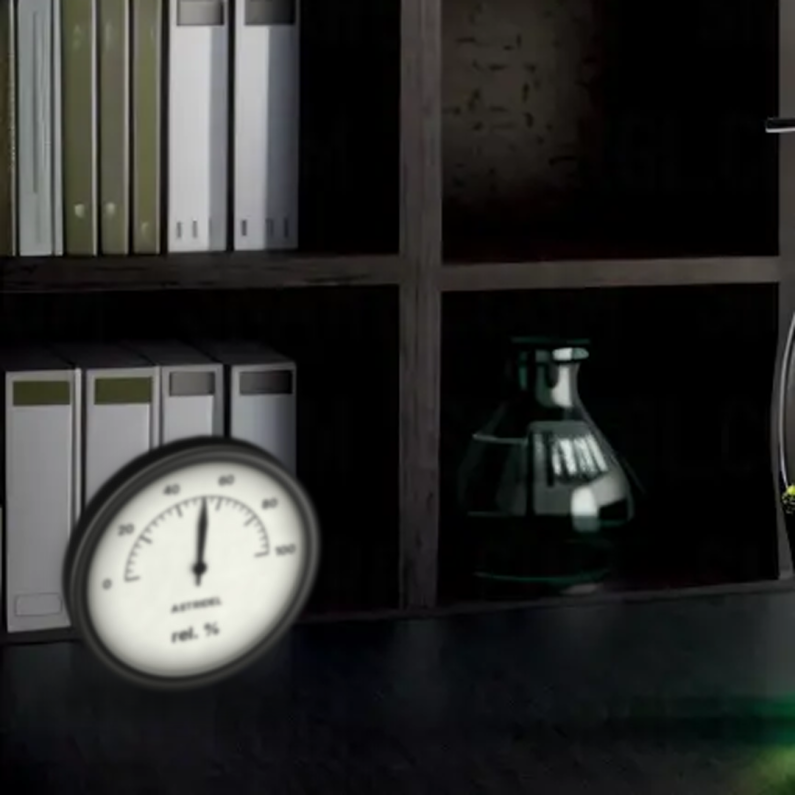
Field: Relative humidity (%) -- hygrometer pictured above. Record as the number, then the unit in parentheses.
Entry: 52 (%)
